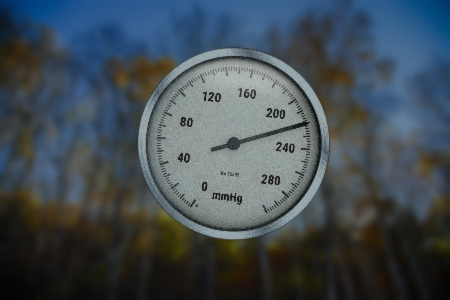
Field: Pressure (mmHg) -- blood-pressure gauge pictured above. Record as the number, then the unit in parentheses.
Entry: 220 (mmHg)
